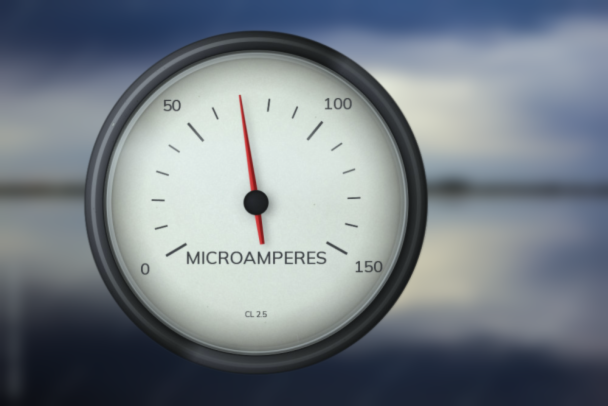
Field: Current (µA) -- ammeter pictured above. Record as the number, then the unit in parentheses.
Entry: 70 (µA)
